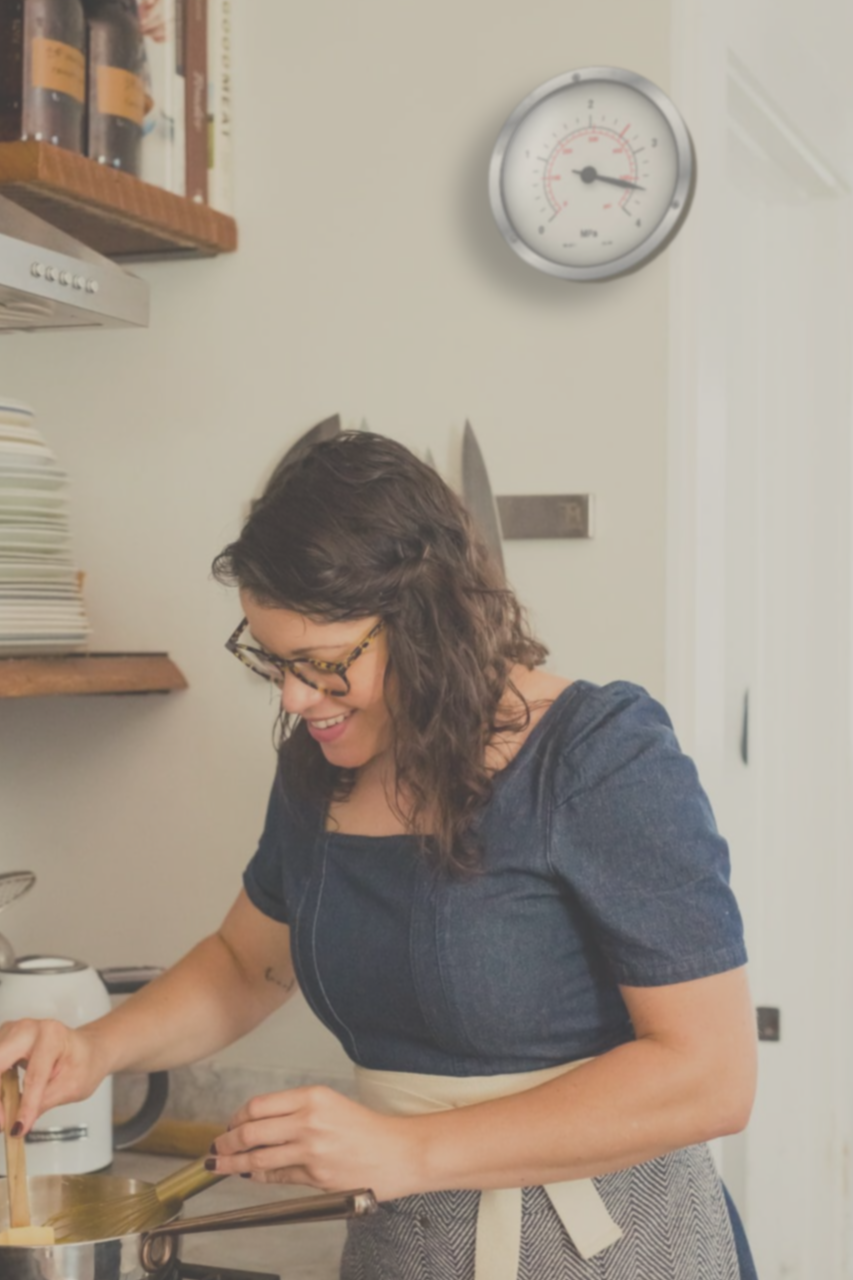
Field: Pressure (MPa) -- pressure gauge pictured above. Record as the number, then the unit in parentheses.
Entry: 3.6 (MPa)
